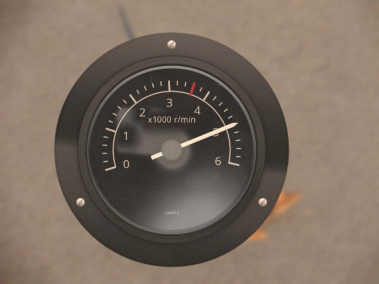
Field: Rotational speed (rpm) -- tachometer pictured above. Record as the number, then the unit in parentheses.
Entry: 5000 (rpm)
